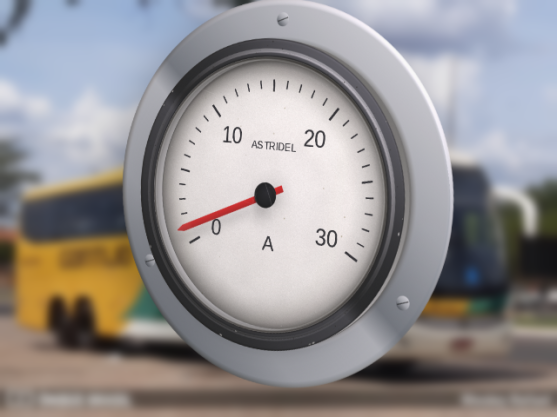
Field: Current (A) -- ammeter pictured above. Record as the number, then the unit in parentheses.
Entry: 1 (A)
